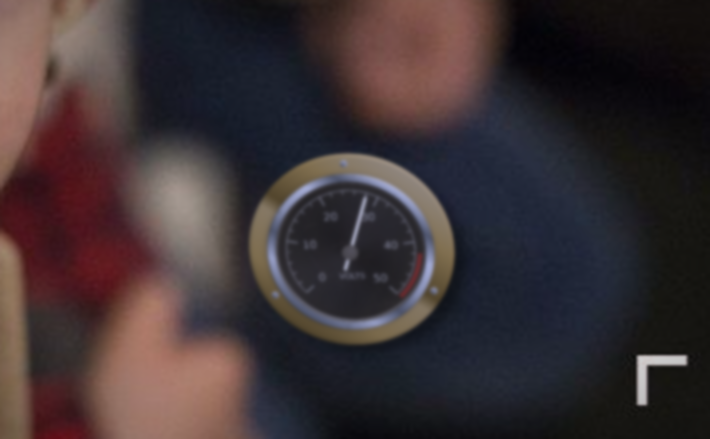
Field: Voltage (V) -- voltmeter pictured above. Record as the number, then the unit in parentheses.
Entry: 28 (V)
